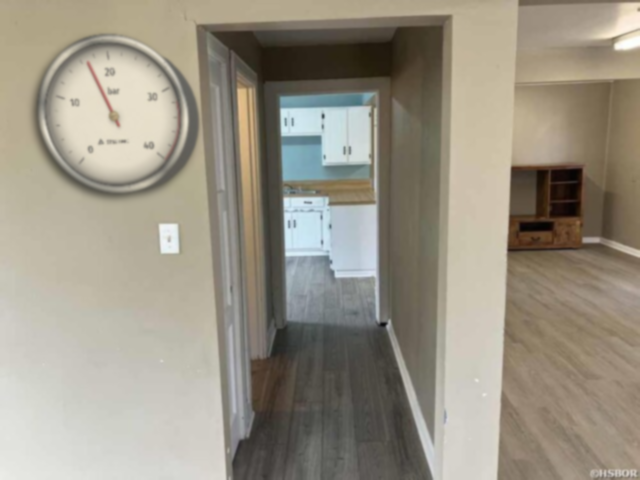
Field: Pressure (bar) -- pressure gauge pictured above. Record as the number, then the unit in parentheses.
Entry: 17 (bar)
